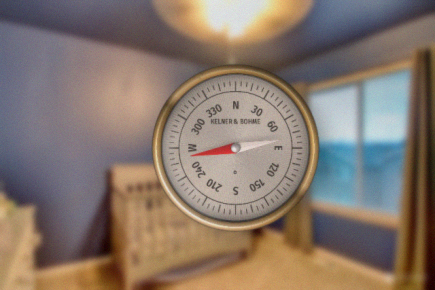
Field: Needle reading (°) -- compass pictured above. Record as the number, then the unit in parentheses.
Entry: 260 (°)
